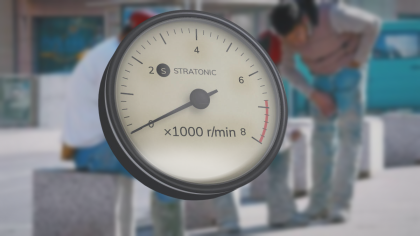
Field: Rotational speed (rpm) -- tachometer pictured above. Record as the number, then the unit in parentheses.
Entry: 0 (rpm)
